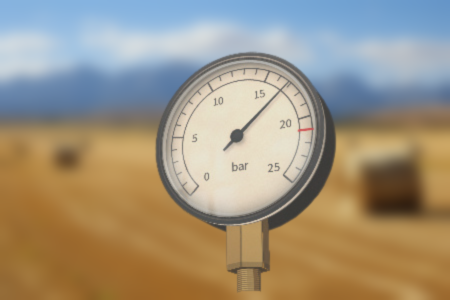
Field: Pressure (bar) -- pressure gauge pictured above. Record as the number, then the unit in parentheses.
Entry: 17 (bar)
